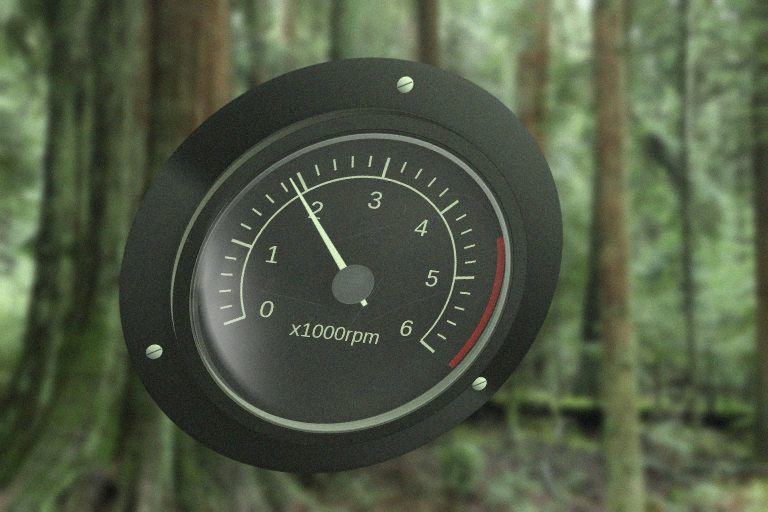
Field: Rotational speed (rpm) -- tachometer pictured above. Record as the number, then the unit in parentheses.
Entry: 1900 (rpm)
